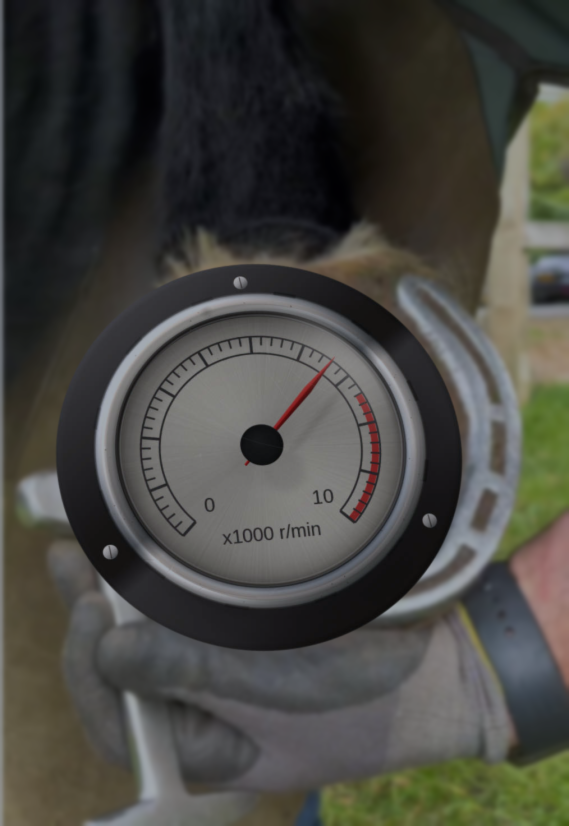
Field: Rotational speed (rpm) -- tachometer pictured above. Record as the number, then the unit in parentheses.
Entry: 6600 (rpm)
